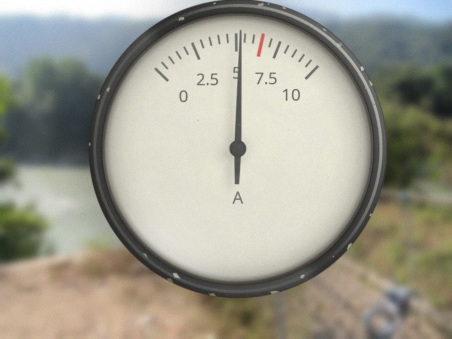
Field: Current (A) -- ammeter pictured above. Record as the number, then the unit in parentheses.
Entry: 5.25 (A)
